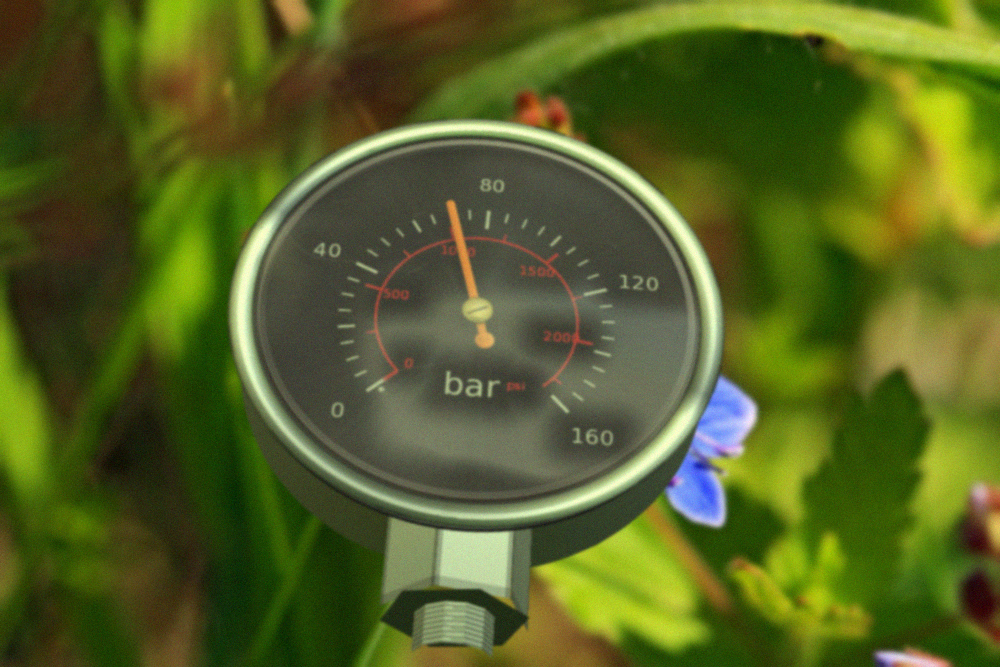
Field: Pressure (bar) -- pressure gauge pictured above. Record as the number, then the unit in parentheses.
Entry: 70 (bar)
